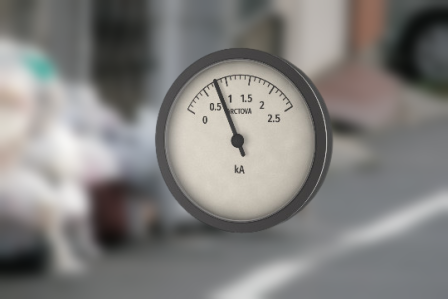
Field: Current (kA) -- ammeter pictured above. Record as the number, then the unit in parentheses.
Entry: 0.8 (kA)
